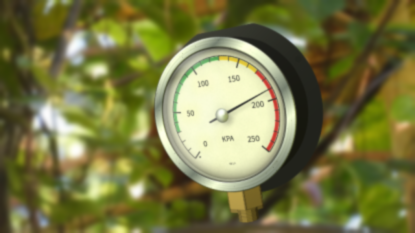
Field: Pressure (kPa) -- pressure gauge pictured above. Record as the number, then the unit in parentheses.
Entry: 190 (kPa)
